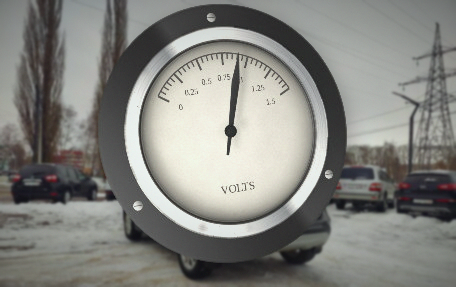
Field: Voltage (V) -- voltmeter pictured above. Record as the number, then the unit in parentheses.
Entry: 0.9 (V)
